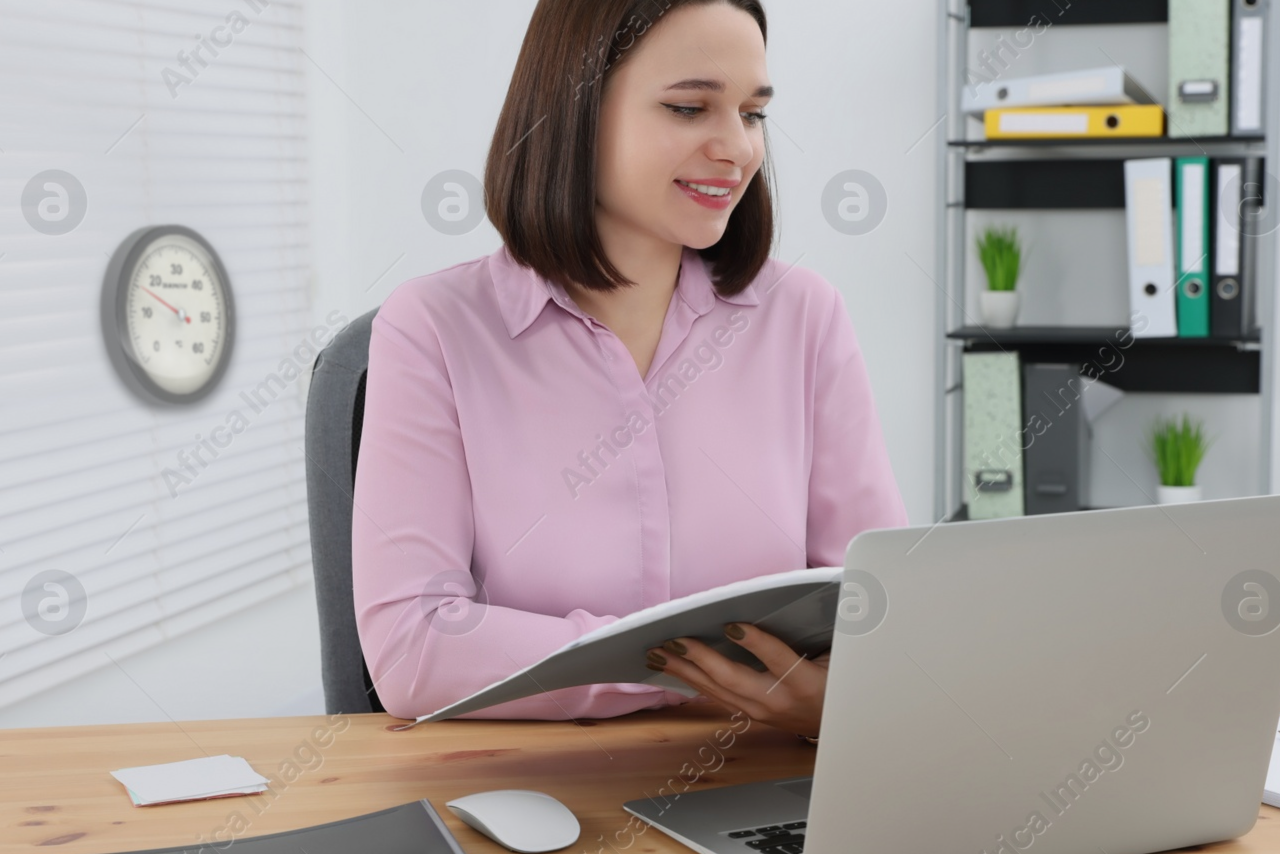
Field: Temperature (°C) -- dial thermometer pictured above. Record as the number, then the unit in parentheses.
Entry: 15 (°C)
